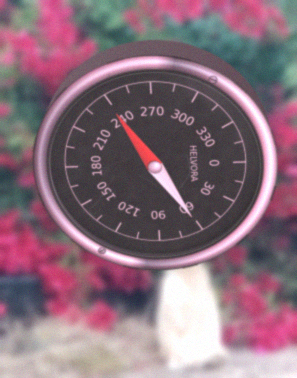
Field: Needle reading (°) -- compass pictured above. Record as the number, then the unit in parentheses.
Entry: 240 (°)
